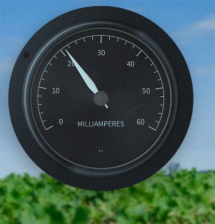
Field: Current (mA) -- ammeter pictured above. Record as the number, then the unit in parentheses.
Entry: 21 (mA)
